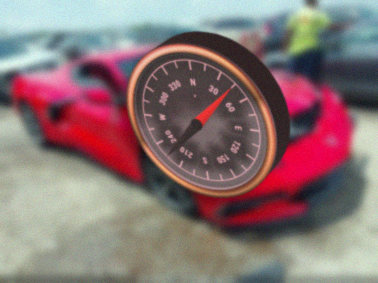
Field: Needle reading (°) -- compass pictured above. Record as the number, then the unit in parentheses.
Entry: 45 (°)
